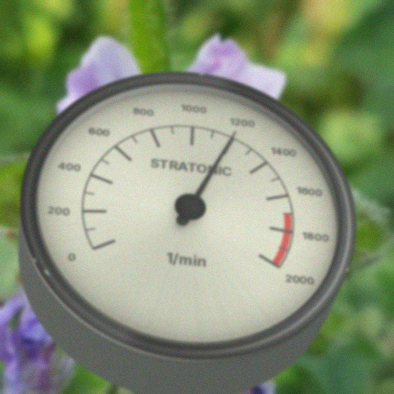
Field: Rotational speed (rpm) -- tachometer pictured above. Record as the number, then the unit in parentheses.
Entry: 1200 (rpm)
